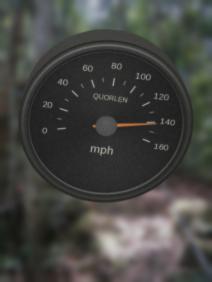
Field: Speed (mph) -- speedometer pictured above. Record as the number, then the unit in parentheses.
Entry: 140 (mph)
